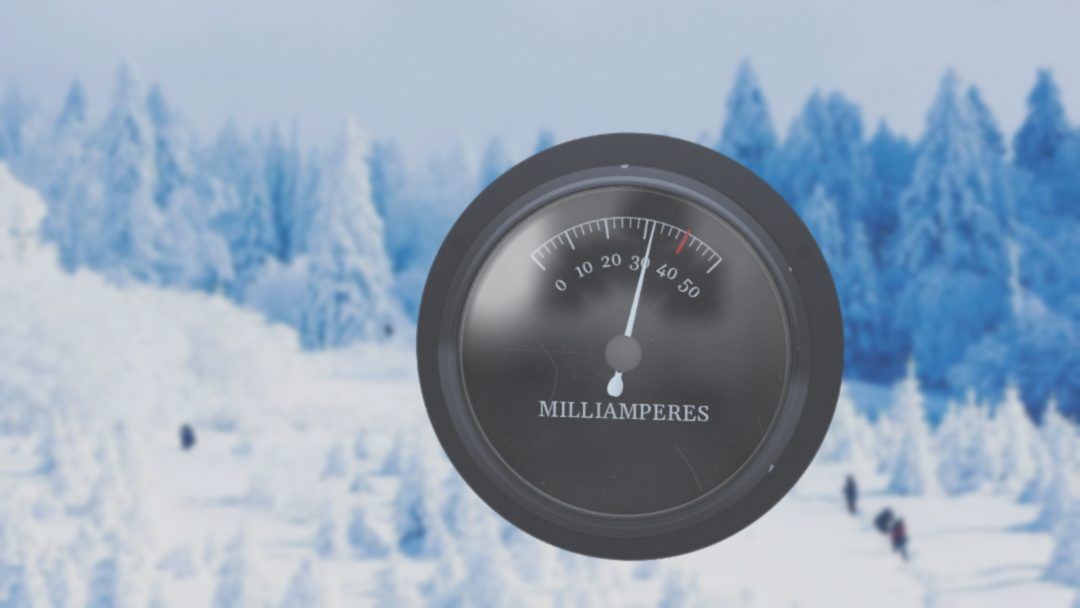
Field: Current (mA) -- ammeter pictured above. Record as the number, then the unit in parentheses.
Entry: 32 (mA)
